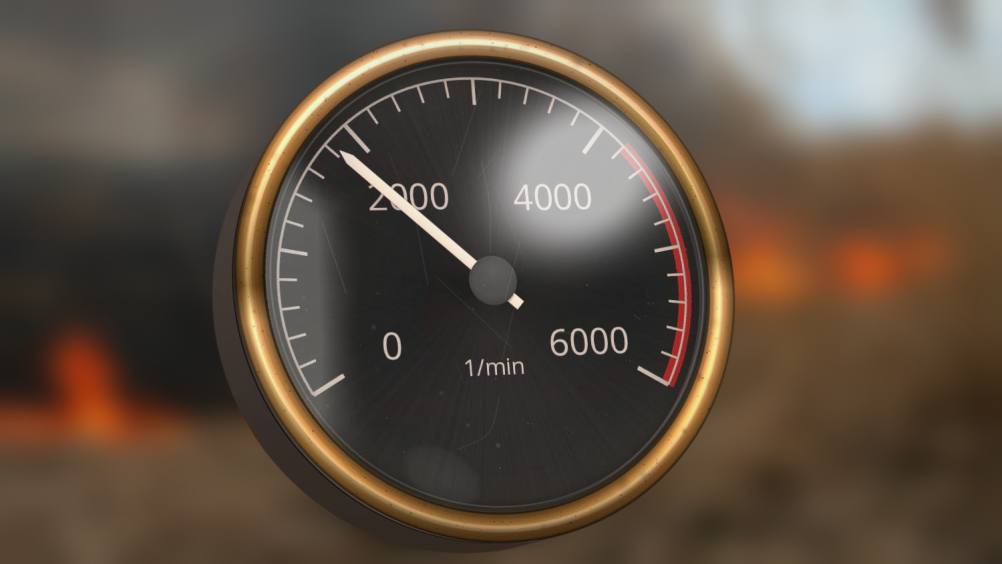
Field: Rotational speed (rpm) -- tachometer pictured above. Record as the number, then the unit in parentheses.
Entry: 1800 (rpm)
